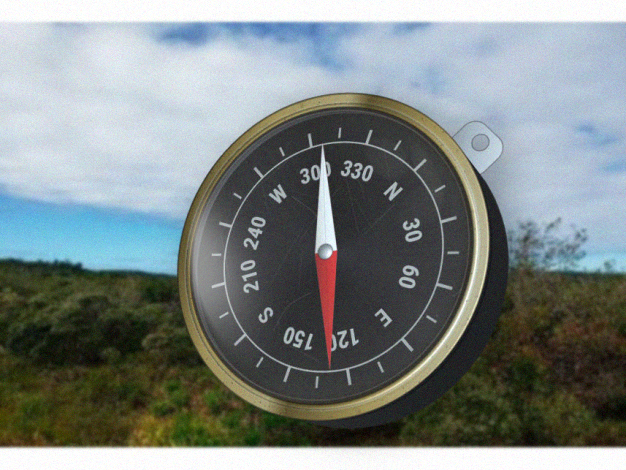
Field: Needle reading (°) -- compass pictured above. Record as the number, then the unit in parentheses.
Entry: 127.5 (°)
